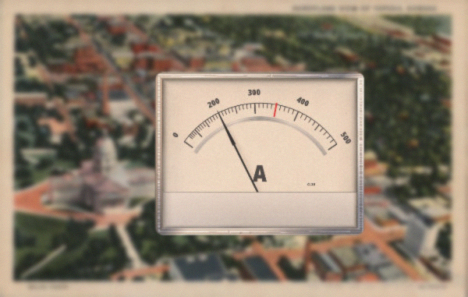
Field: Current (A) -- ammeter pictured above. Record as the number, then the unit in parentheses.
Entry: 200 (A)
